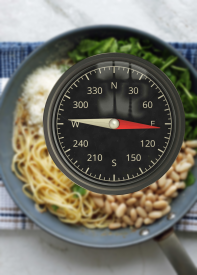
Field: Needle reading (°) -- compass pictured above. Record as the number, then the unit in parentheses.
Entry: 95 (°)
